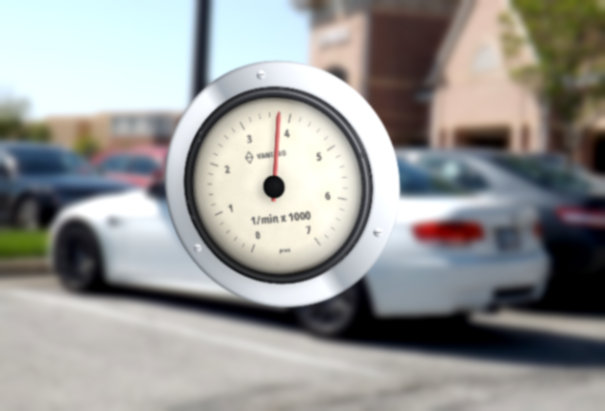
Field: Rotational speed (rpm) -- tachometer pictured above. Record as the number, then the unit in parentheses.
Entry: 3800 (rpm)
